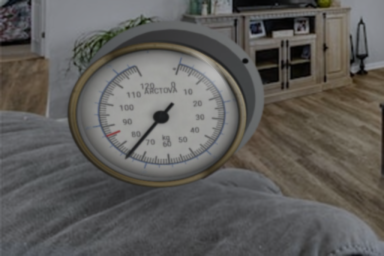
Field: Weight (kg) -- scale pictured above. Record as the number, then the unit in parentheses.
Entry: 75 (kg)
